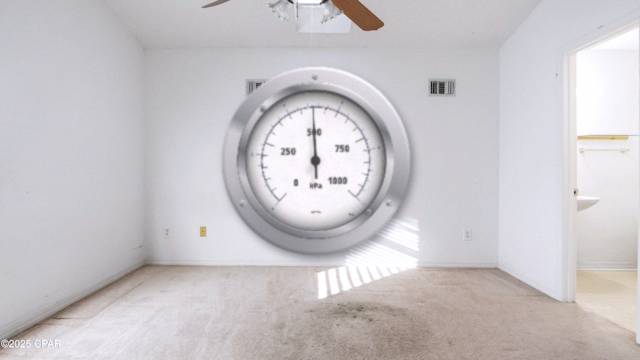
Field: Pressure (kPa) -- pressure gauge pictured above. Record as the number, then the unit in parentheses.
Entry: 500 (kPa)
